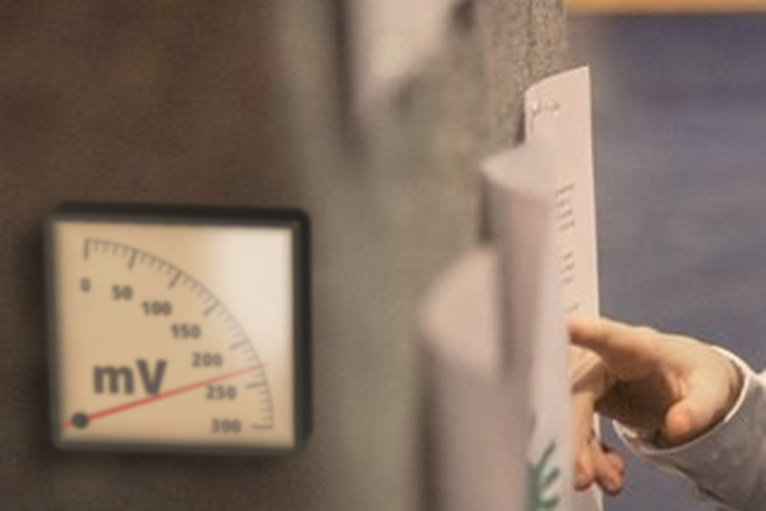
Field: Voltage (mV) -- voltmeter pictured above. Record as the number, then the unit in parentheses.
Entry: 230 (mV)
